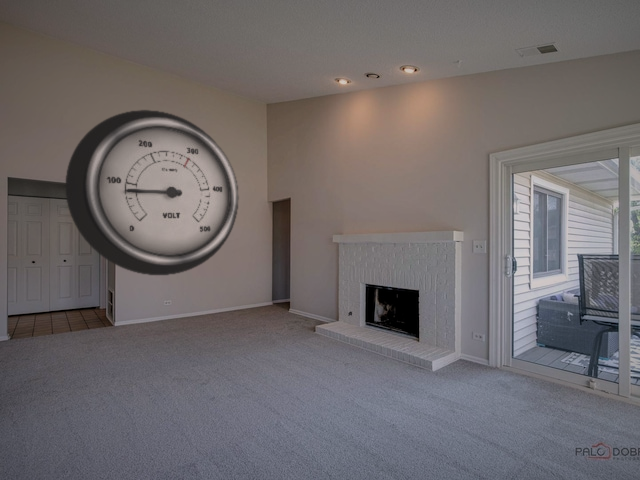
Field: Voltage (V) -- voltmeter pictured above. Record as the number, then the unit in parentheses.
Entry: 80 (V)
